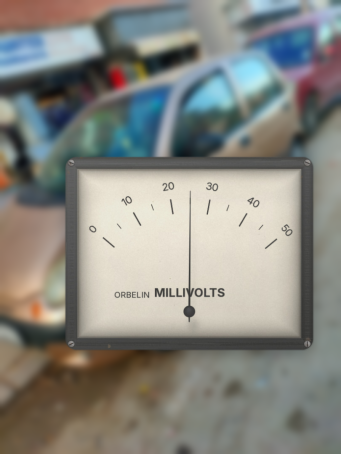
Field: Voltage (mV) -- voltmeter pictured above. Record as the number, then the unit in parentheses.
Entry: 25 (mV)
